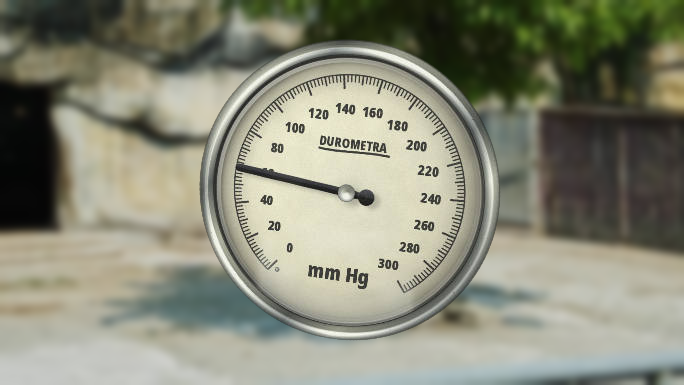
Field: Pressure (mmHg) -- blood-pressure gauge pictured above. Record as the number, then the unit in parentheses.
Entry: 60 (mmHg)
